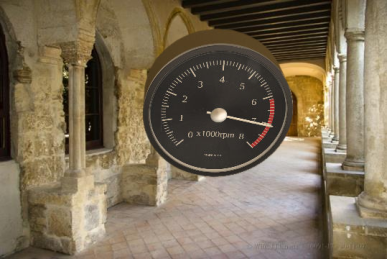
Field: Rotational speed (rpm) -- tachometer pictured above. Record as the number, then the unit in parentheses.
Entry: 7000 (rpm)
